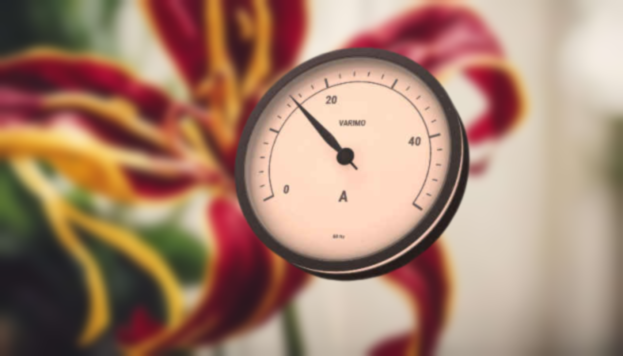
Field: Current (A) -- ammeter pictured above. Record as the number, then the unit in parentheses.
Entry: 15 (A)
